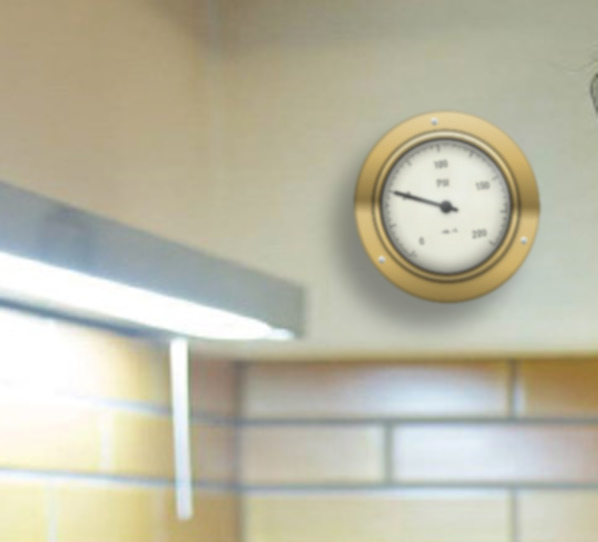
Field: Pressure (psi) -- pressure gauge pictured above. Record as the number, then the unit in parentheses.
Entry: 50 (psi)
